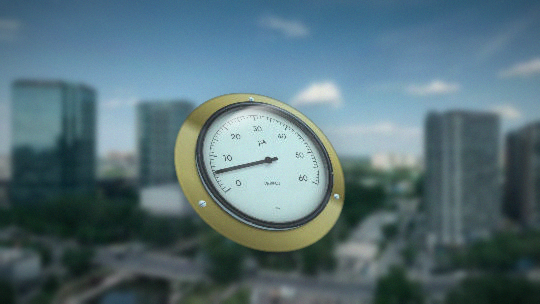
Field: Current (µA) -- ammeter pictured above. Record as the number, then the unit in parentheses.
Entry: 5 (µA)
